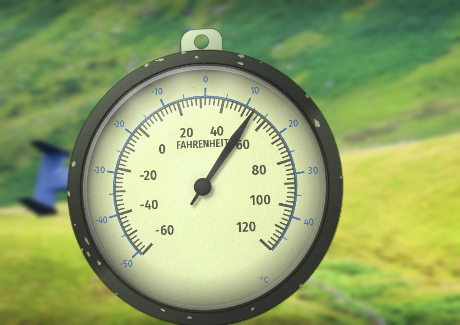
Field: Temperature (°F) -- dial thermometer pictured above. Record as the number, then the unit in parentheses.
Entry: 54 (°F)
